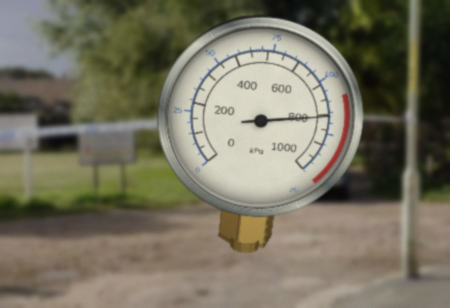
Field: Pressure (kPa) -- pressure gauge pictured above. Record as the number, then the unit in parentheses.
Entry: 800 (kPa)
